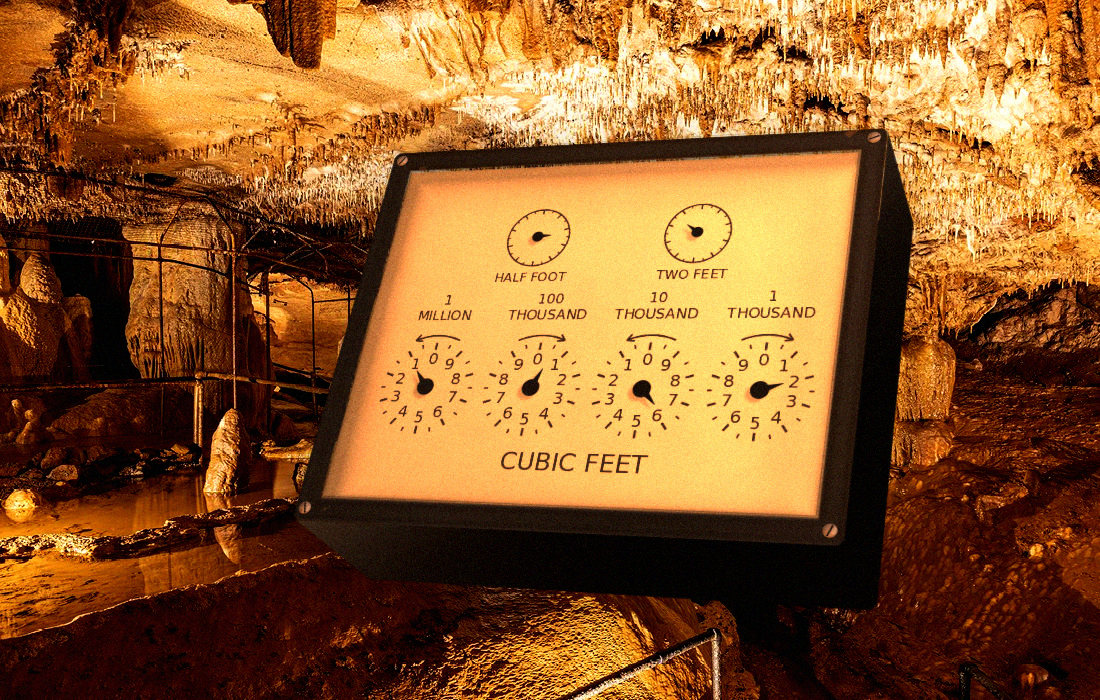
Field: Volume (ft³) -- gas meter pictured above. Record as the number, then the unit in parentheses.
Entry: 106200 (ft³)
